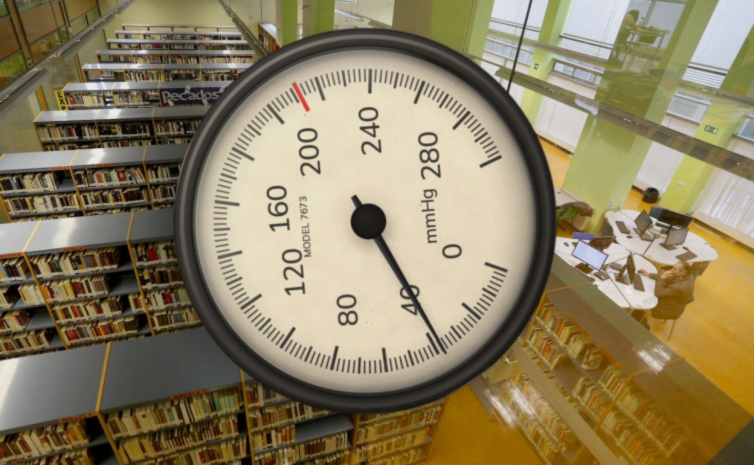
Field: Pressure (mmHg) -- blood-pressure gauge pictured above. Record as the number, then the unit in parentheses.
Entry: 38 (mmHg)
